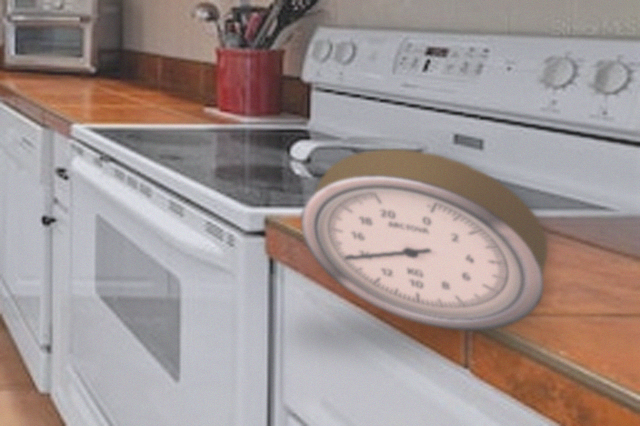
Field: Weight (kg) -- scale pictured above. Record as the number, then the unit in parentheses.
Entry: 14 (kg)
